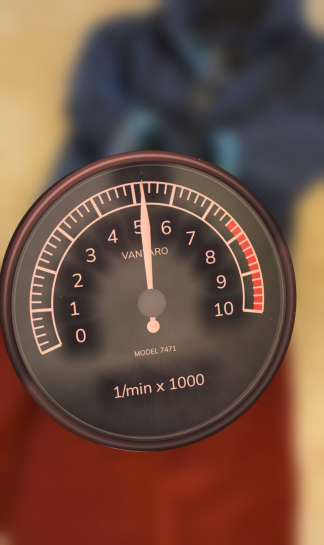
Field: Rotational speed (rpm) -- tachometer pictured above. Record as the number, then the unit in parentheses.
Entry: 5200 (rpm)
